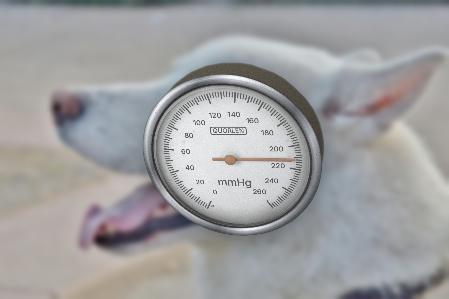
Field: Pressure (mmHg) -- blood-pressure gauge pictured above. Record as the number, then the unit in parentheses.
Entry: 210 (mmHg)
